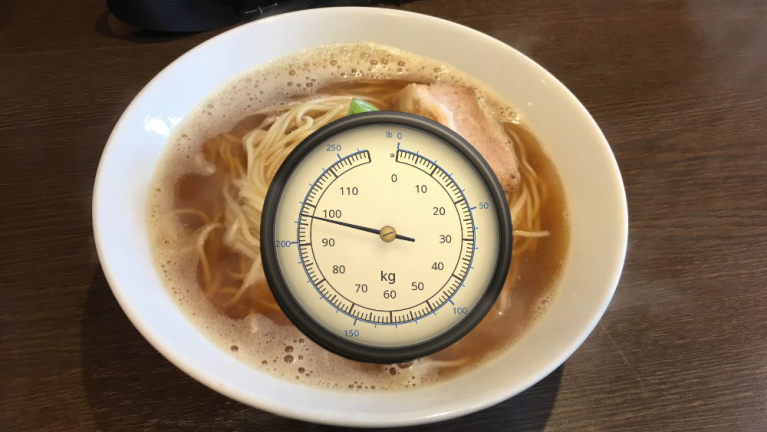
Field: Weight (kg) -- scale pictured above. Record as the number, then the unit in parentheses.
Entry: 97 (kg)
